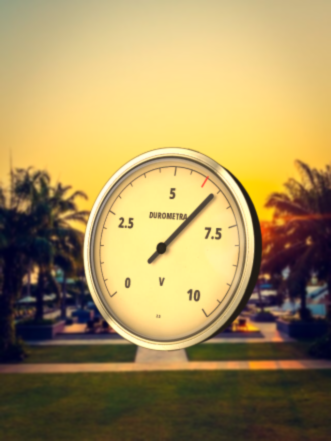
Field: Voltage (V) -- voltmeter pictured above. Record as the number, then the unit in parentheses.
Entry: 6.5 (V)
